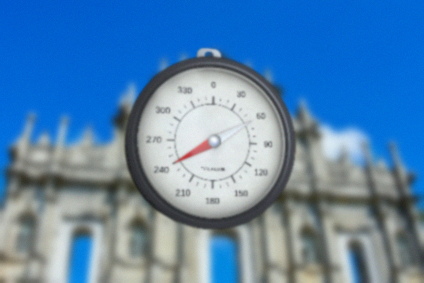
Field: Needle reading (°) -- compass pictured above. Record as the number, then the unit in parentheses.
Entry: 240 (°)
